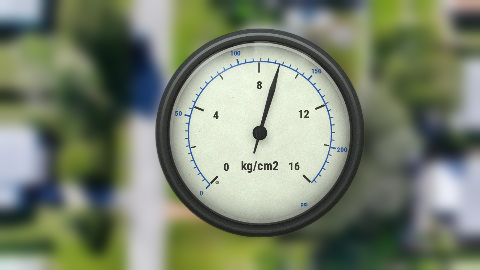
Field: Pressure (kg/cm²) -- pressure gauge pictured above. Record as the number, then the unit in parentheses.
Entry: 9 (kg/cm²)
